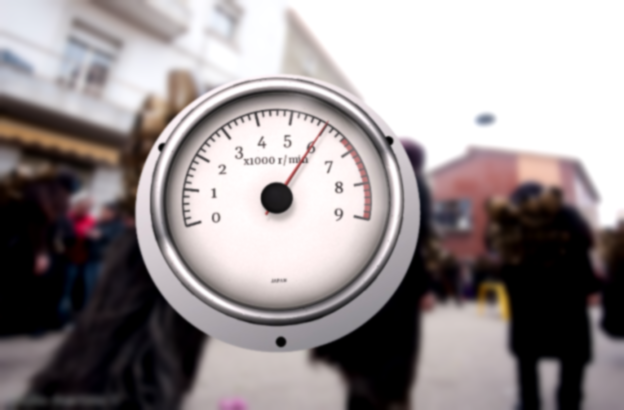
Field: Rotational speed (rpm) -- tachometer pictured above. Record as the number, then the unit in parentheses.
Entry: 6000 (rpm)
